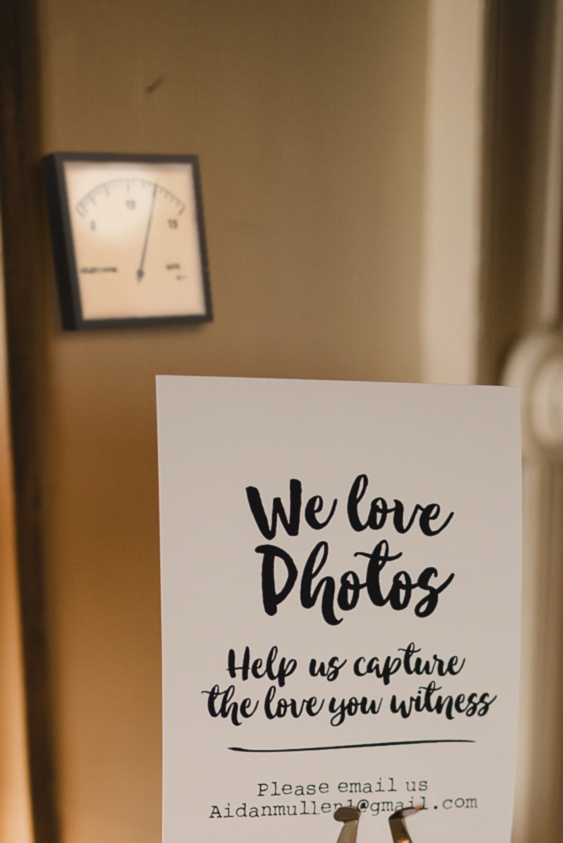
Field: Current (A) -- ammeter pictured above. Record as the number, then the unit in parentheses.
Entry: 12.5 (A)
